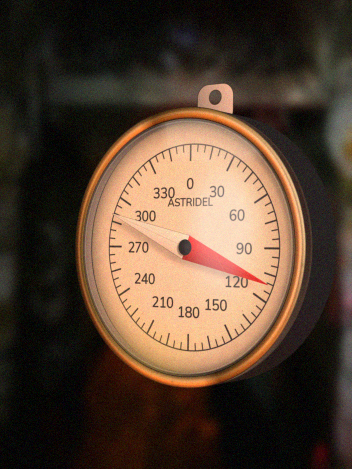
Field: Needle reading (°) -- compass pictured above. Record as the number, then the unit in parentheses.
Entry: 110 (°)
